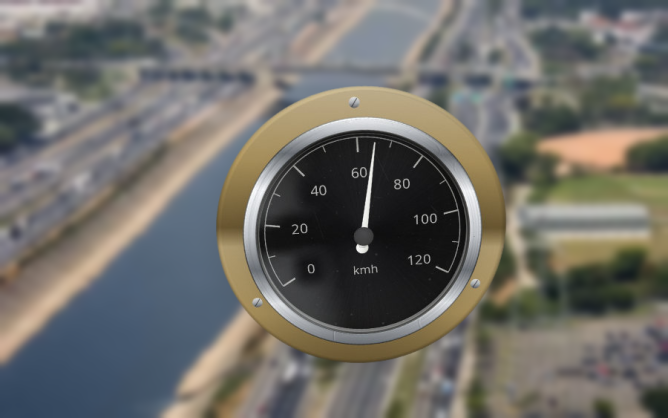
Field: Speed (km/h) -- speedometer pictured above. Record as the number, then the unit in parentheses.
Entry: 65 (km/h)
